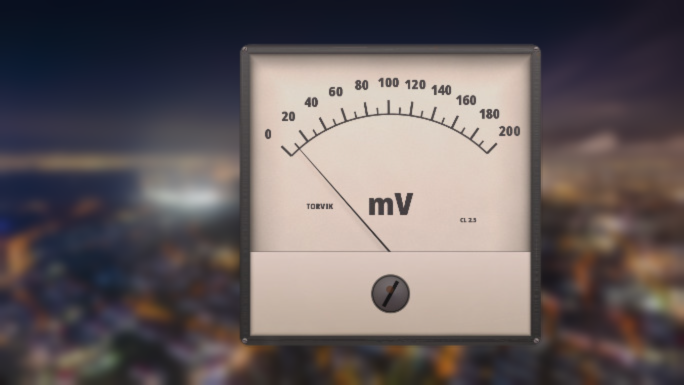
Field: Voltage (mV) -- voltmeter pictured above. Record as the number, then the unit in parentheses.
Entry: 10 (mV)
